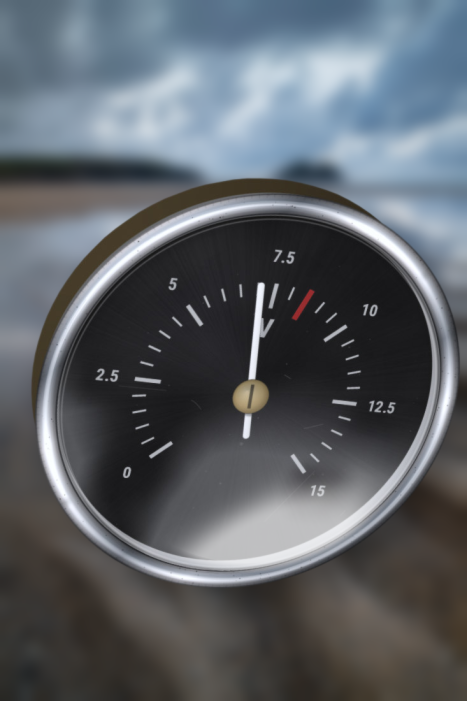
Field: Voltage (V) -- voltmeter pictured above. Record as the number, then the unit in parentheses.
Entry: 7 (V)
